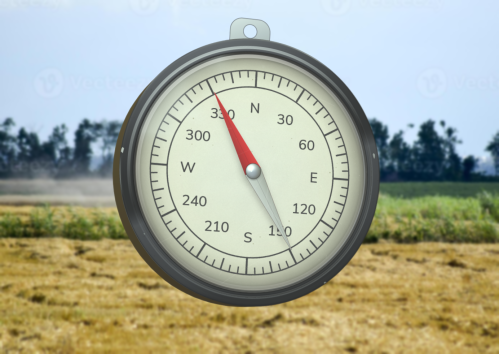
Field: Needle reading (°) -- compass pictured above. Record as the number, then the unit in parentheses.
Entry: 330 (°)
